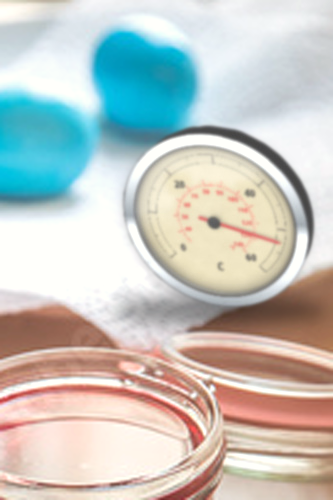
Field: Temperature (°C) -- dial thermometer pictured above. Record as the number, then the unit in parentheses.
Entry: 52.5 (°C)
